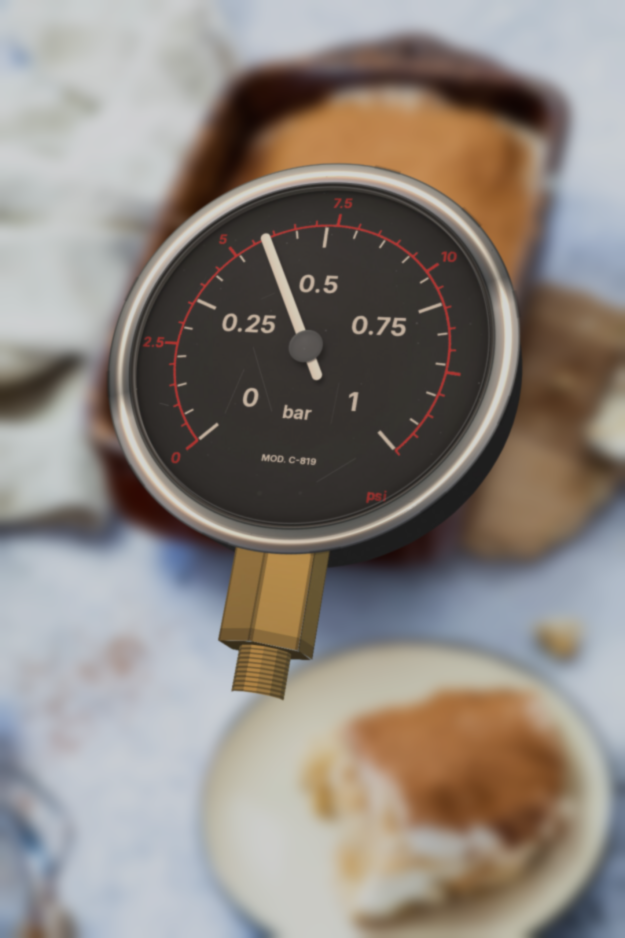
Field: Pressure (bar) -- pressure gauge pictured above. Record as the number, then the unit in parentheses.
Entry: 0.4 (bar)
